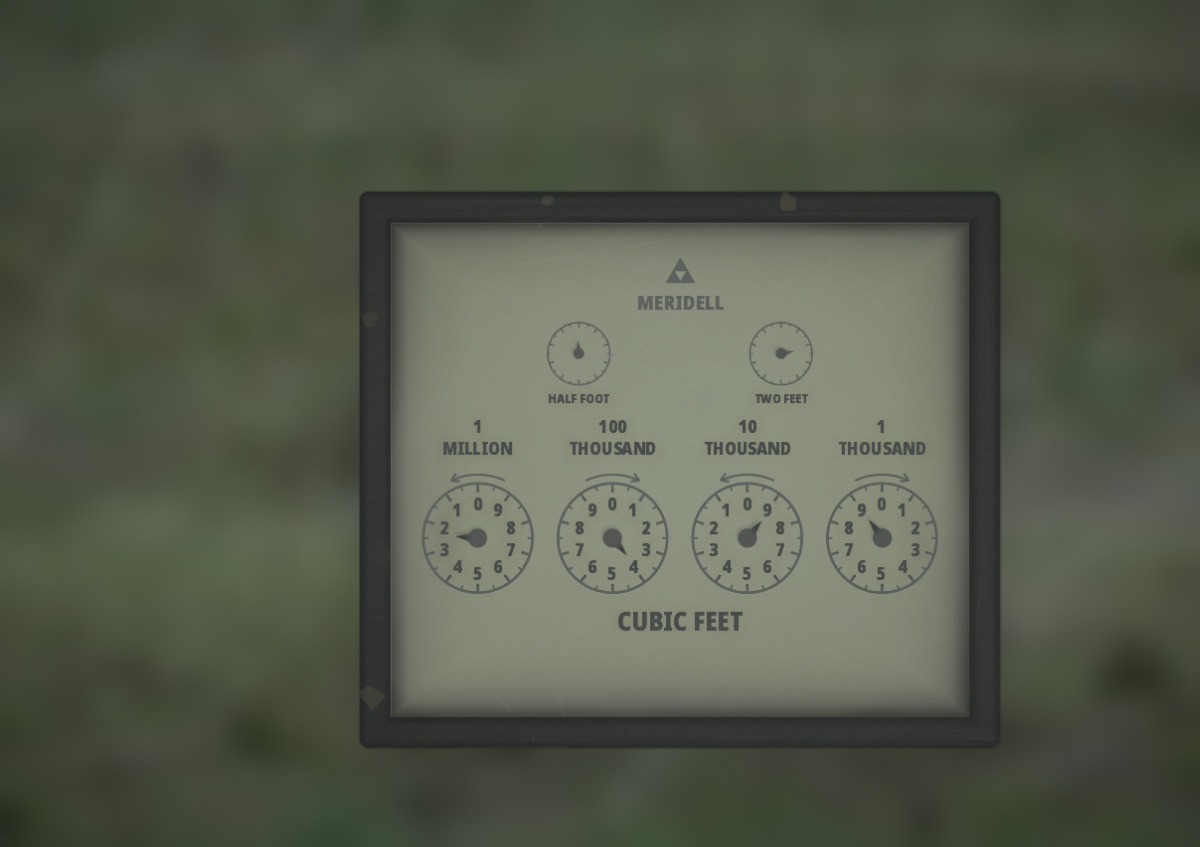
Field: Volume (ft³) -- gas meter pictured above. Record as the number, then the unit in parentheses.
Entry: 238900 (ft³)
